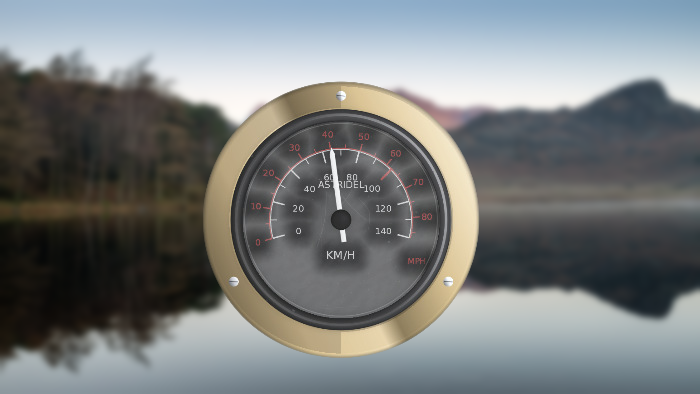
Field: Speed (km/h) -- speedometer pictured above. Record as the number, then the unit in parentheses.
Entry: 65 (km/h)
